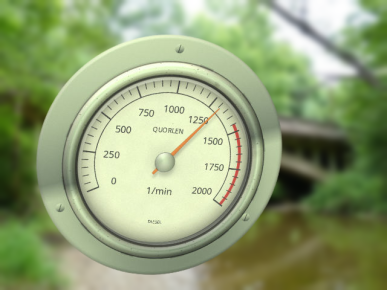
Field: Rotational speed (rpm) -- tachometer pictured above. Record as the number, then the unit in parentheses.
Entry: 1300 (rpm)
